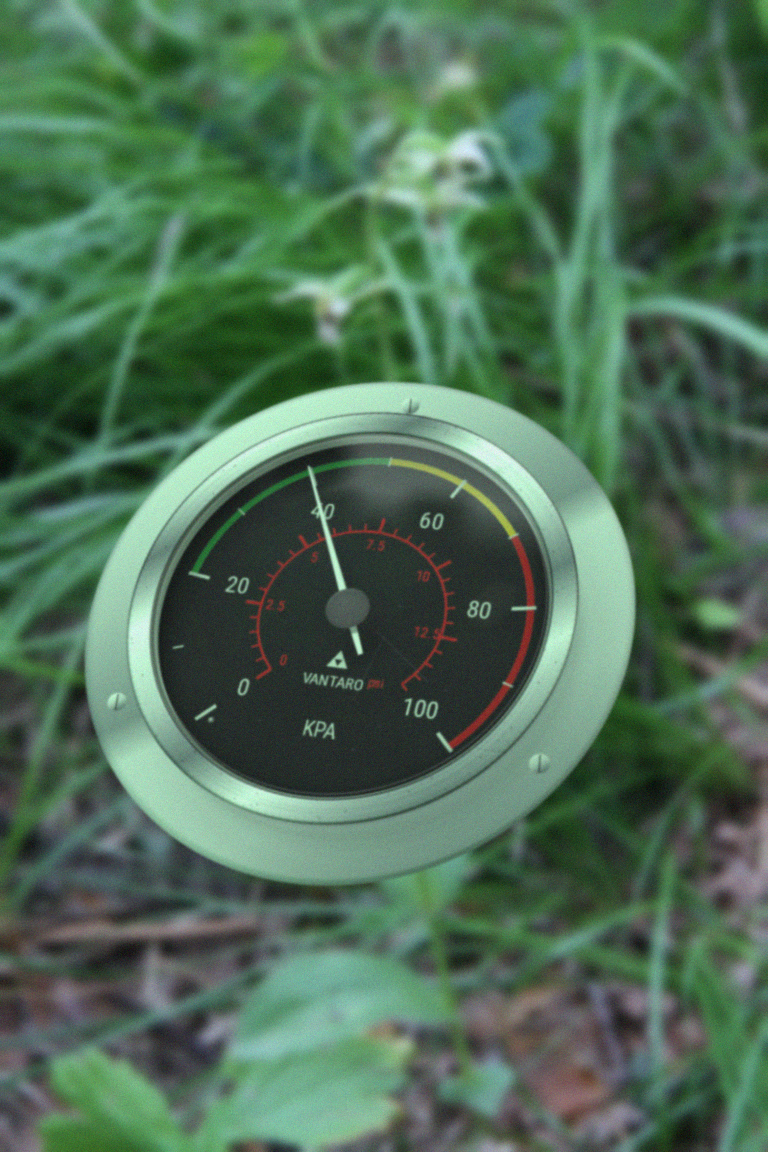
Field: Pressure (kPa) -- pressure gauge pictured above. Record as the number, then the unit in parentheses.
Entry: 40 (kPa)
